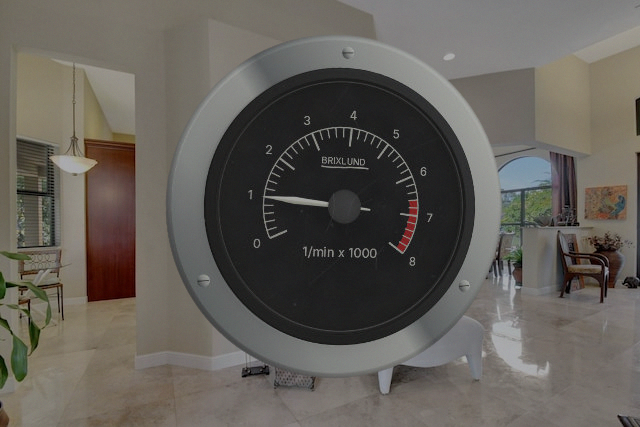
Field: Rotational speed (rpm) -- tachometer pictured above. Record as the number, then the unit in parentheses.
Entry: 1000 (rpm)
